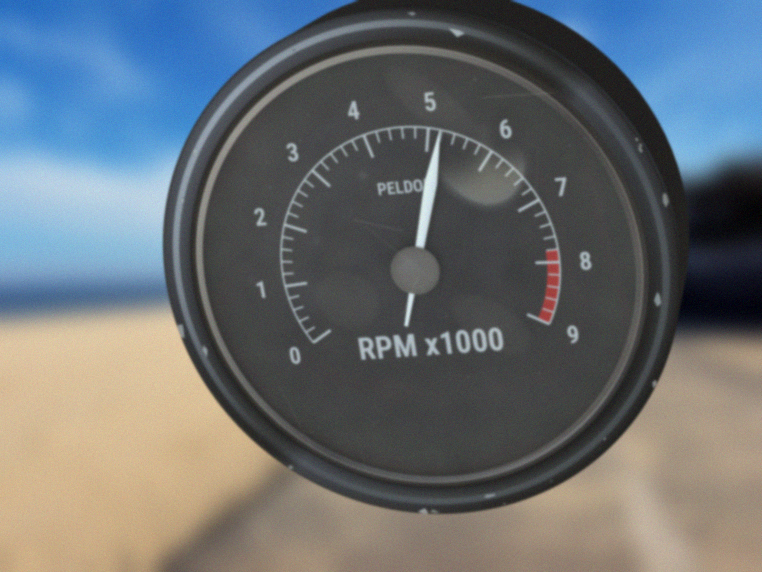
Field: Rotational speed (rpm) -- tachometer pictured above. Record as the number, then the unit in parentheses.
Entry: 5200 (rpm)
